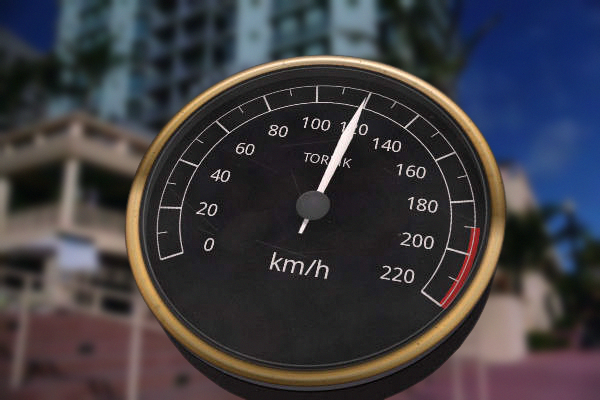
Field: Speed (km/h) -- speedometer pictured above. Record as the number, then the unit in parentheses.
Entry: 120 (km/h)
